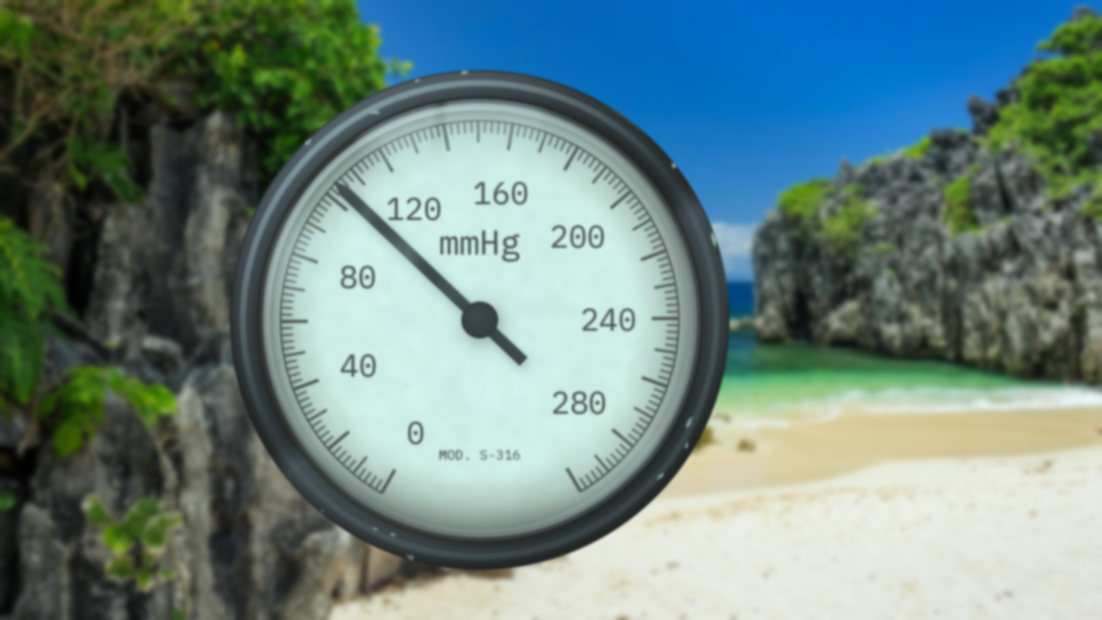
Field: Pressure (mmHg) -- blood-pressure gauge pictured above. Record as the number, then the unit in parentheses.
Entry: 104 (mmHg)
